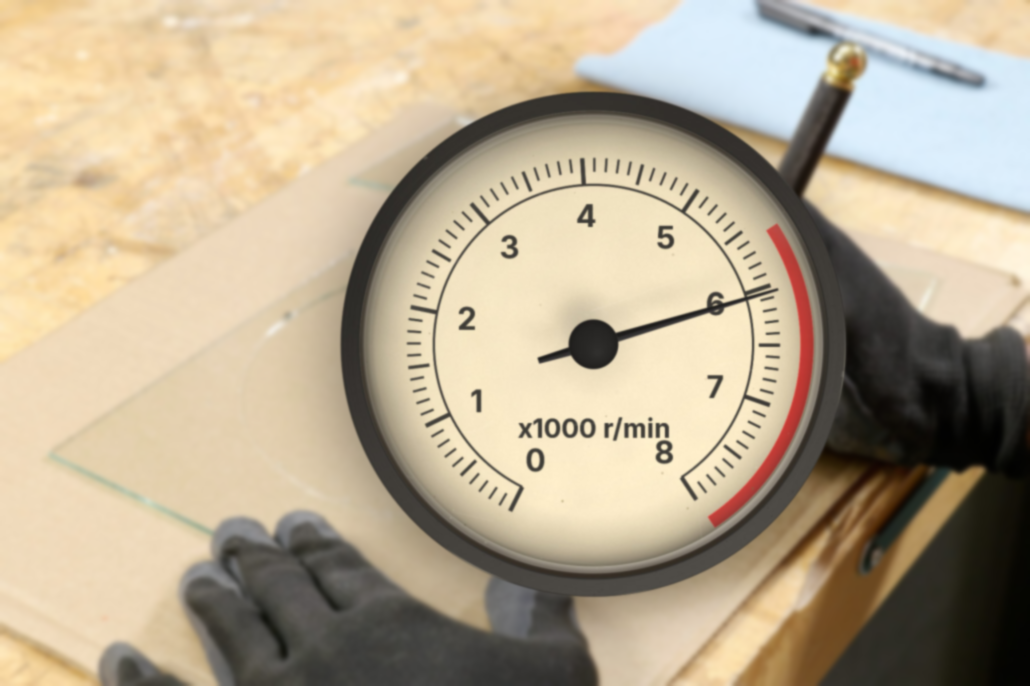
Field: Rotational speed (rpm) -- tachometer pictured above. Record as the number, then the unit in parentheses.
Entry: 6050 (rpm)
